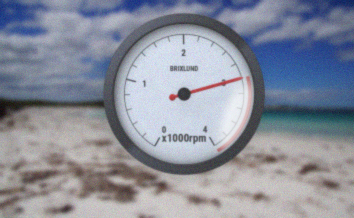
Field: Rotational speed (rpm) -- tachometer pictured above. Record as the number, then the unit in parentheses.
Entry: 3000 (rpm)
